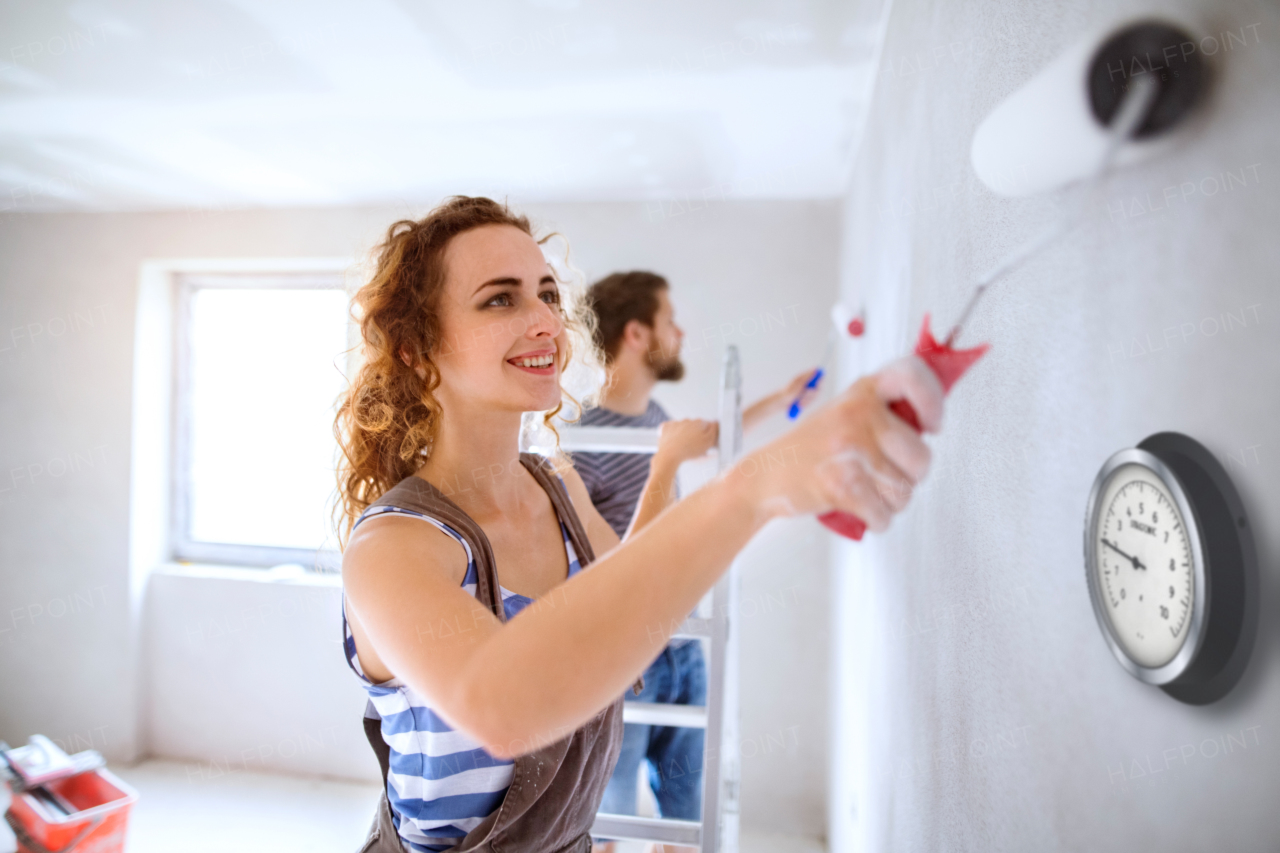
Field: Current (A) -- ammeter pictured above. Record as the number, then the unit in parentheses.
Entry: 2 (A)
